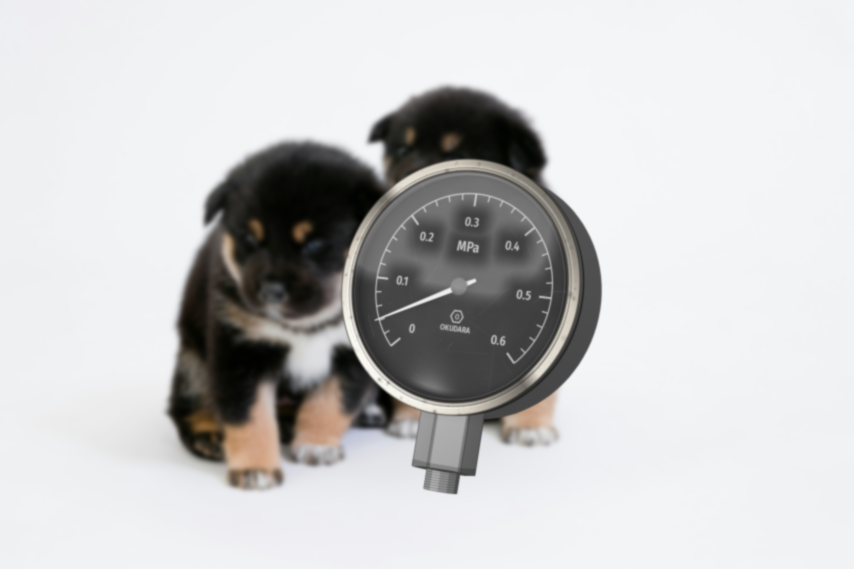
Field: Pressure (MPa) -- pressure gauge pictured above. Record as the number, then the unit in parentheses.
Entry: 0.04 (MPa)
